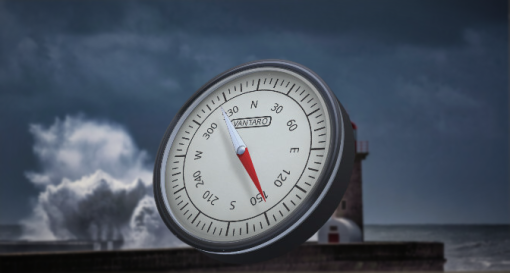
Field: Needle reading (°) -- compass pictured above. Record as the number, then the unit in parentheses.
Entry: 145 (°)
